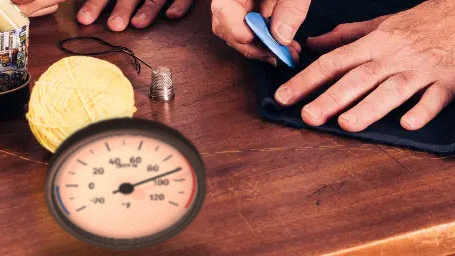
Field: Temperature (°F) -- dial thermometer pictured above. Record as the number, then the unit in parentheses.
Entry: 90 (°F)
